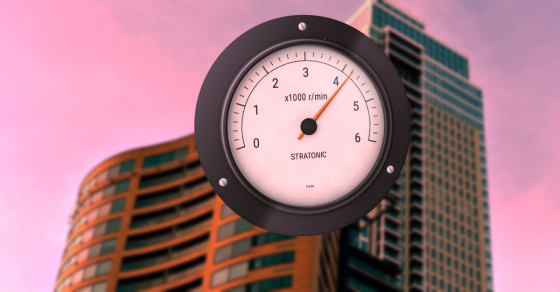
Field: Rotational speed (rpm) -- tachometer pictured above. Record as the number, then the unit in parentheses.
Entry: 4200 (rpm)
